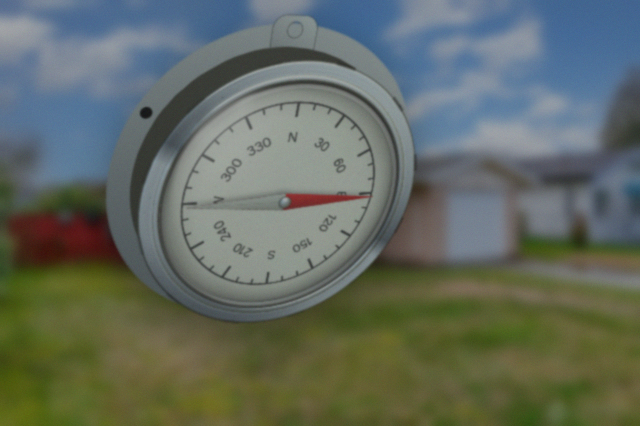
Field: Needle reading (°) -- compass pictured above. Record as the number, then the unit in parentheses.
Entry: 90 (°)
